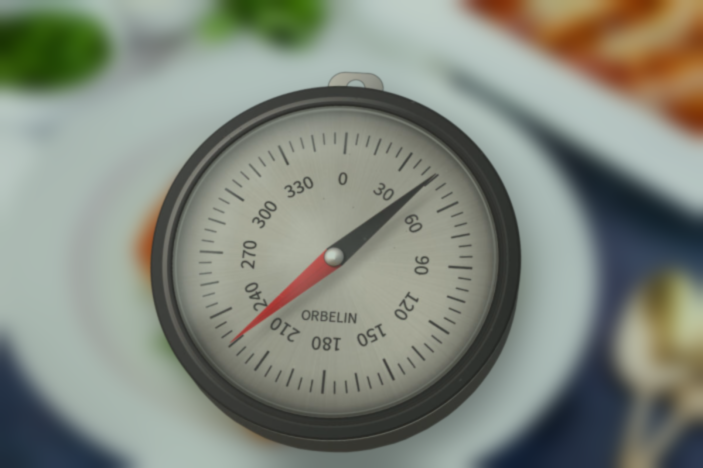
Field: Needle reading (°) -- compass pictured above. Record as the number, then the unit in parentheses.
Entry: 225 (°)
